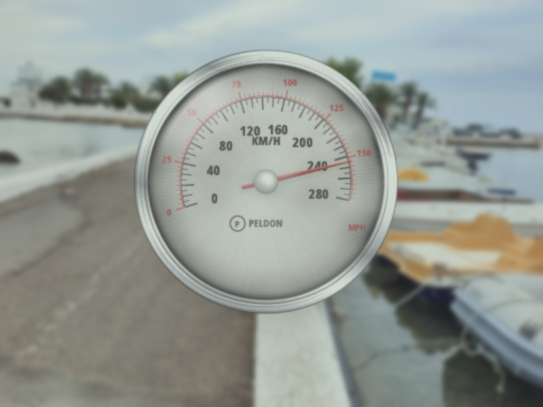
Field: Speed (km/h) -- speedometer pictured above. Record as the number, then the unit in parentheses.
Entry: 245 (km/h)
